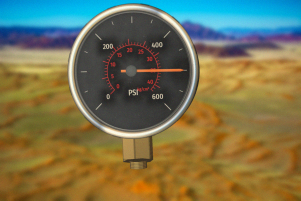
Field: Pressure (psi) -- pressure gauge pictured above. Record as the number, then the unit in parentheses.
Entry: 500 (psi)
